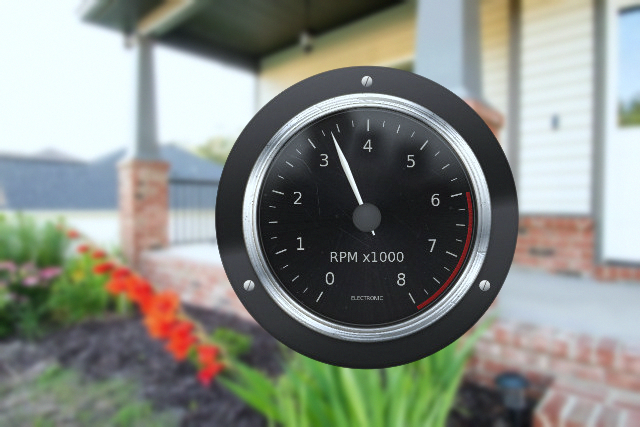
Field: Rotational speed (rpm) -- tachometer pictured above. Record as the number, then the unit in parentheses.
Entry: 3375 (rpm)
